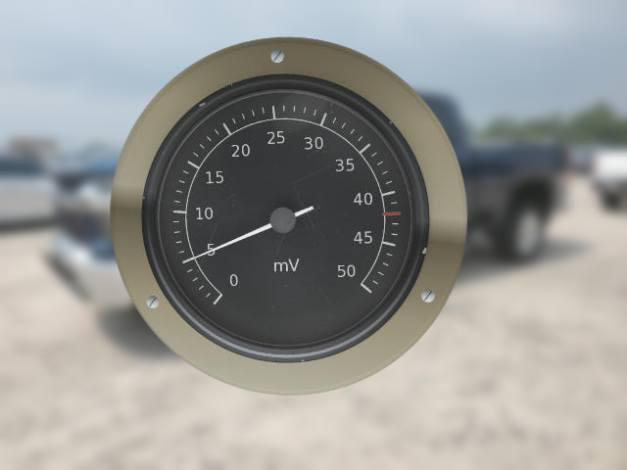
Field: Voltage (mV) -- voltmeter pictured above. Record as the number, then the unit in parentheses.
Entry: 5 (mV)
